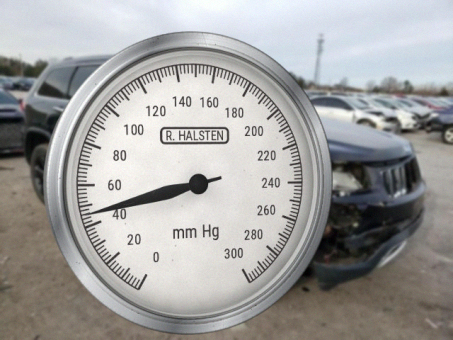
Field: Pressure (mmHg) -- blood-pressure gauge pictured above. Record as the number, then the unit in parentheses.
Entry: 46 (mmHg)
